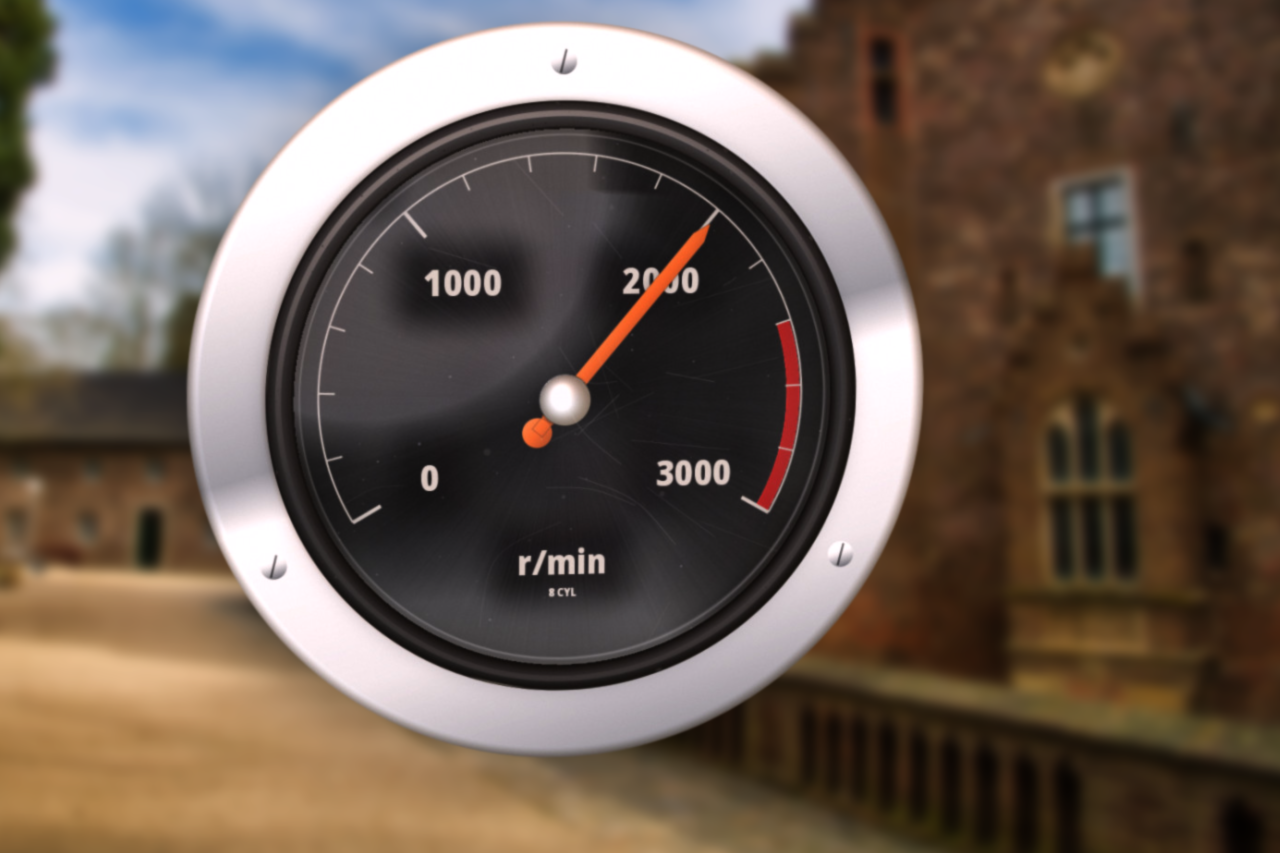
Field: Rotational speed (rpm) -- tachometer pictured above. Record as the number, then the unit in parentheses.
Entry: 2000 (rpm)
